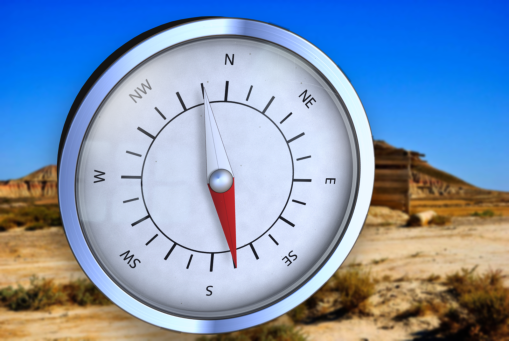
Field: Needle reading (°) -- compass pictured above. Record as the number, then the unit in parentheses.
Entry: 165 (°)
